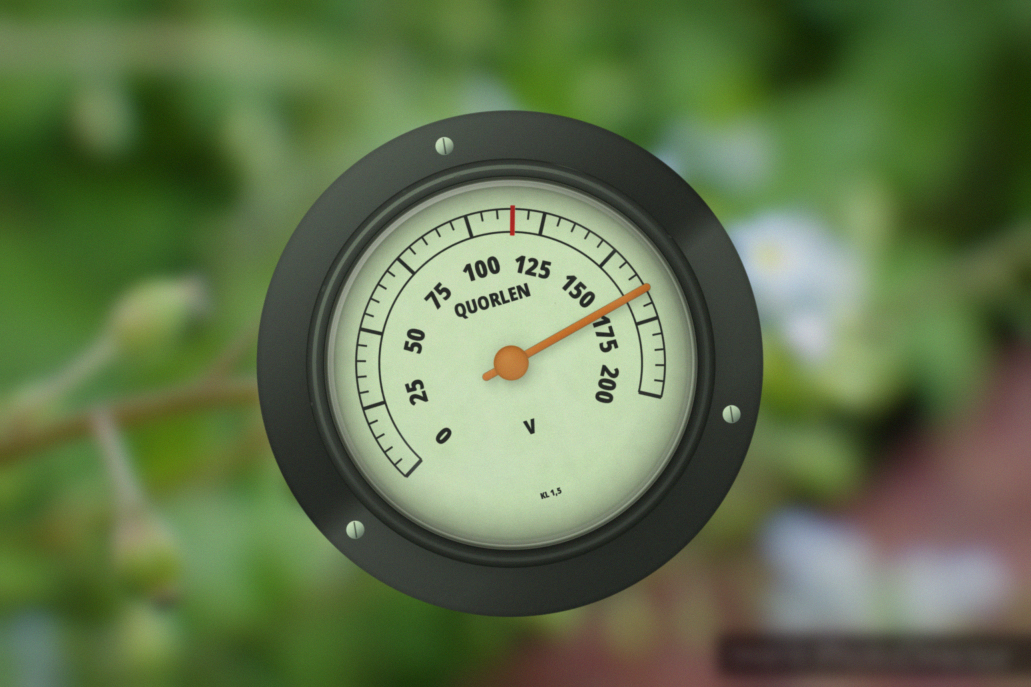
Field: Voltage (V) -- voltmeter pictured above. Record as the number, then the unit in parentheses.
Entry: 165 (V)
